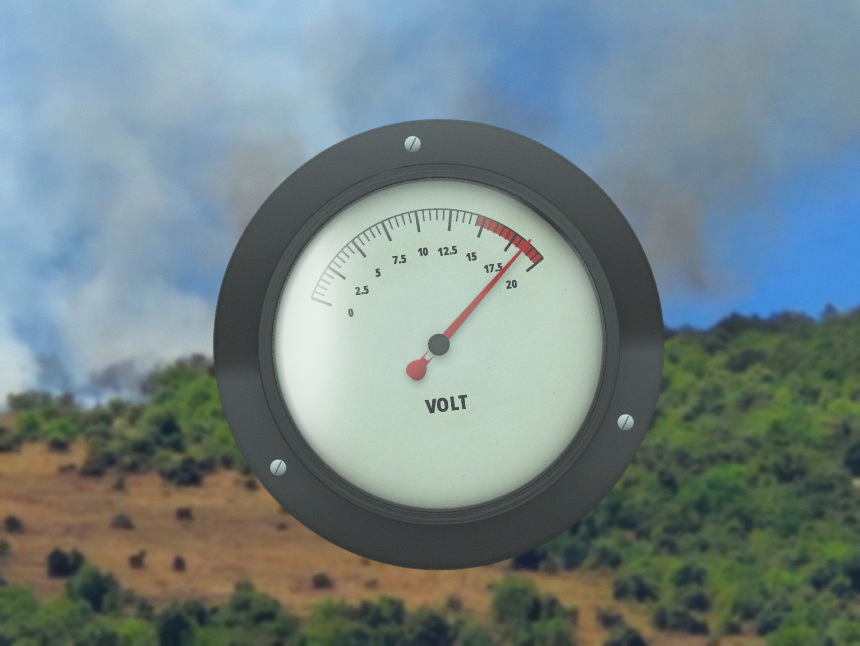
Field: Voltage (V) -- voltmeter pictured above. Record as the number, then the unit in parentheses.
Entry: 18.5 (V)
